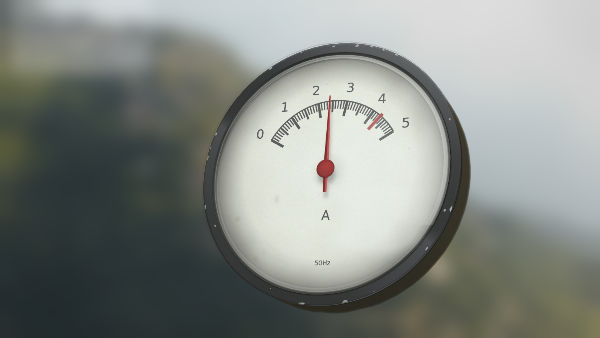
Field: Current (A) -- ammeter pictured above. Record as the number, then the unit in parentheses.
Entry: 2.5 (A)
